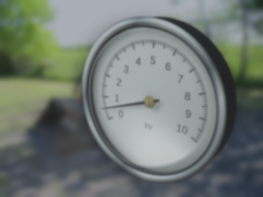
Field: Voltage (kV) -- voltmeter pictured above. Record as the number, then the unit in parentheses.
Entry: 0.5 (kV)
